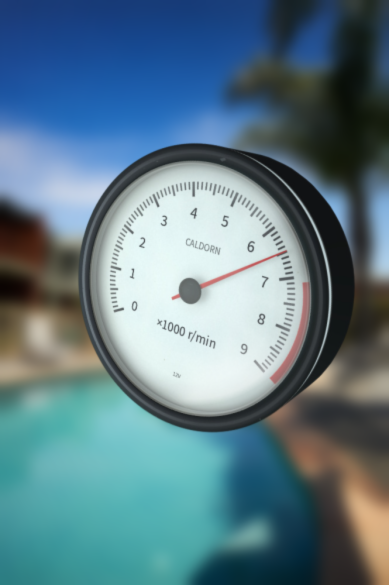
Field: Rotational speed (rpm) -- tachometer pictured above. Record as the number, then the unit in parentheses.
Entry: 6500 (rpm)
